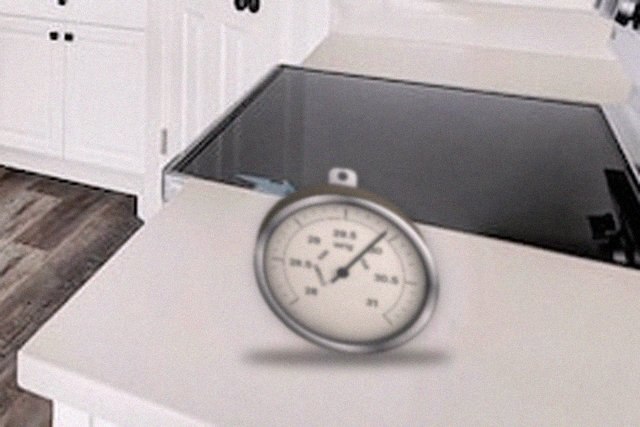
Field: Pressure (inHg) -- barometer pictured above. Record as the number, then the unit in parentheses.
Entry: 29.9 (inHg)
